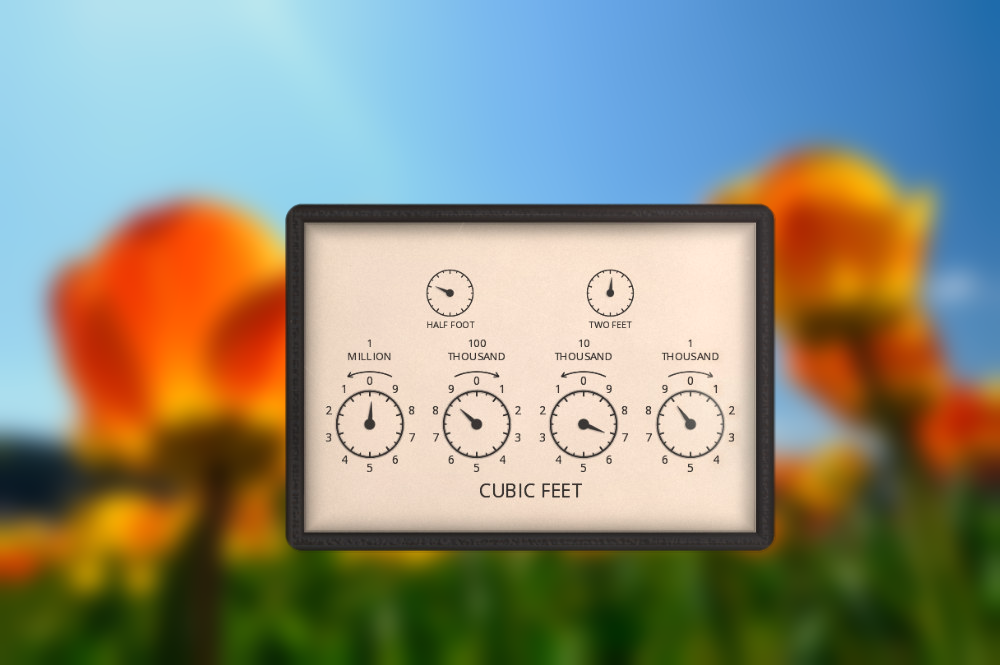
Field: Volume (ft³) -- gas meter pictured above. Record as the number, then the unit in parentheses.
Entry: 986900 (ft³)
